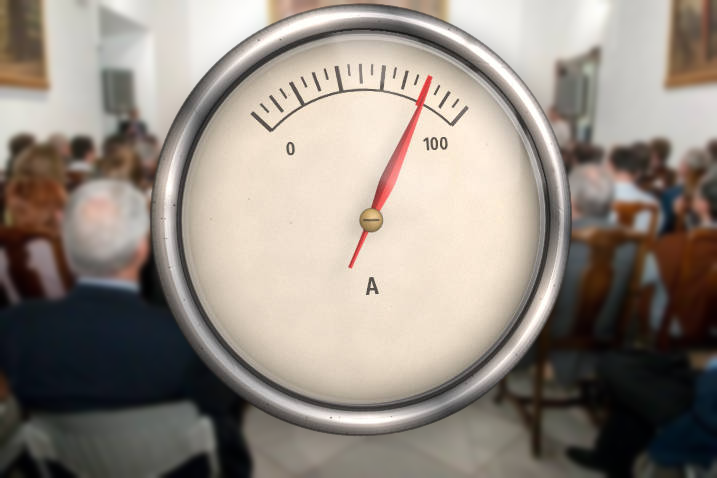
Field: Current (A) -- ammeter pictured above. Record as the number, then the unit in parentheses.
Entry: 80 (A)
